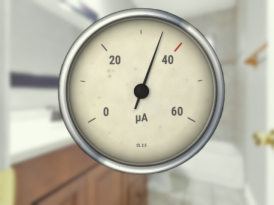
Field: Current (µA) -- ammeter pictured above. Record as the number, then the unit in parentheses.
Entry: 35 (µA)
